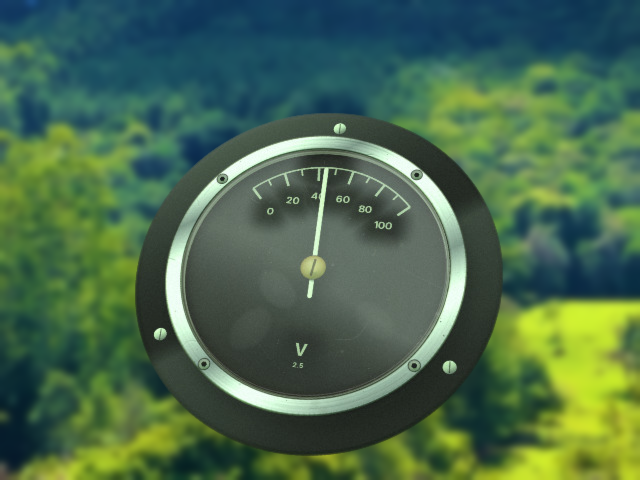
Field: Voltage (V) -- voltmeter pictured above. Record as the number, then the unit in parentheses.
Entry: 45 (V)
